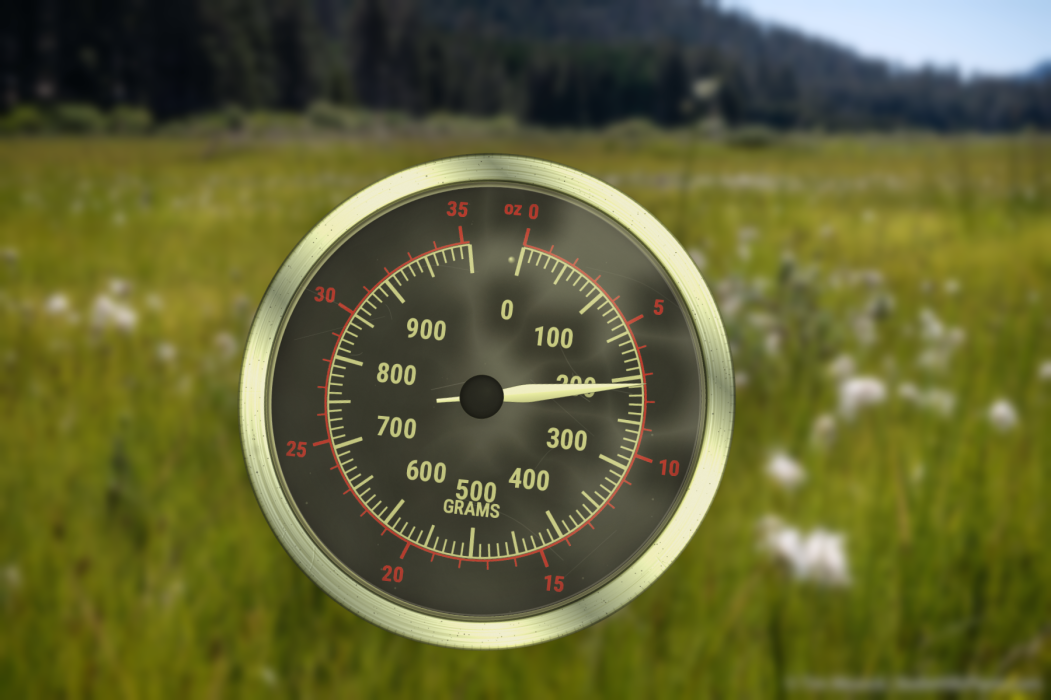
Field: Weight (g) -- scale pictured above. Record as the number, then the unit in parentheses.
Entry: 210 (g)
